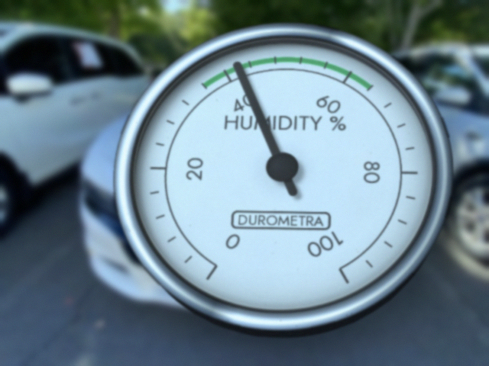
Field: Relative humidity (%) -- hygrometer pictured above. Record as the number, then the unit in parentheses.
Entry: 42 (%)
